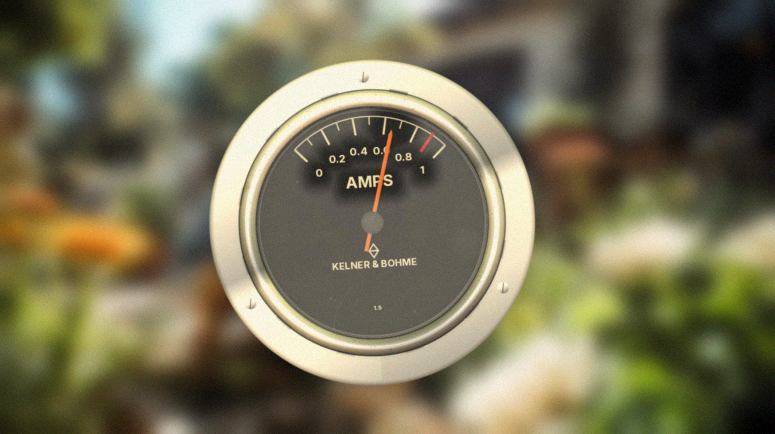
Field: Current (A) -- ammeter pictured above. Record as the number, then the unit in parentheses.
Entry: 0.65 (A)
